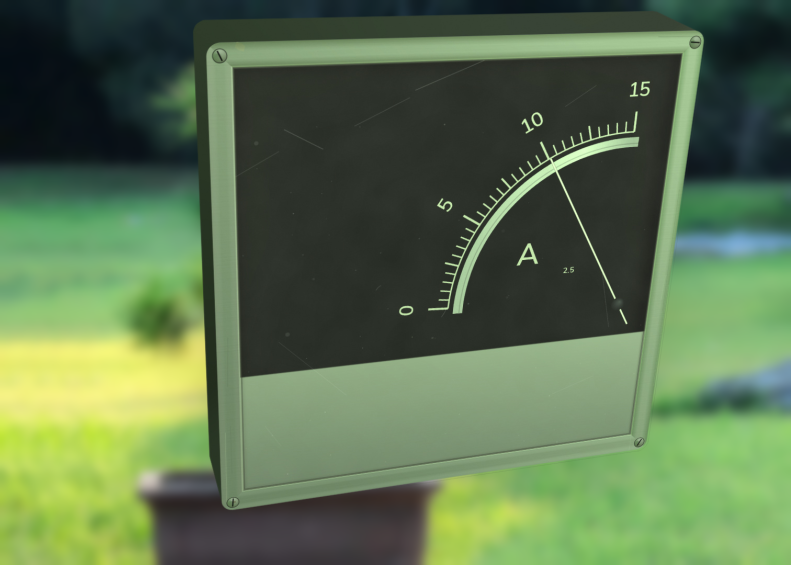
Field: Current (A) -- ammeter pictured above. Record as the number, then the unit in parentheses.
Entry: 10 (A)
